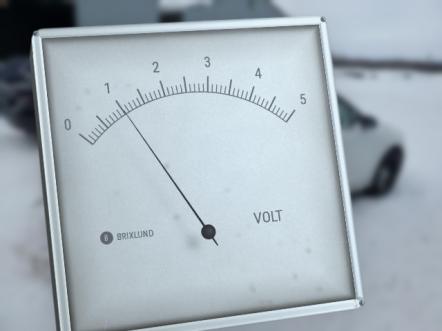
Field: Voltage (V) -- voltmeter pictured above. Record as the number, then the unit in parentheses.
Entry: 1 (V)
